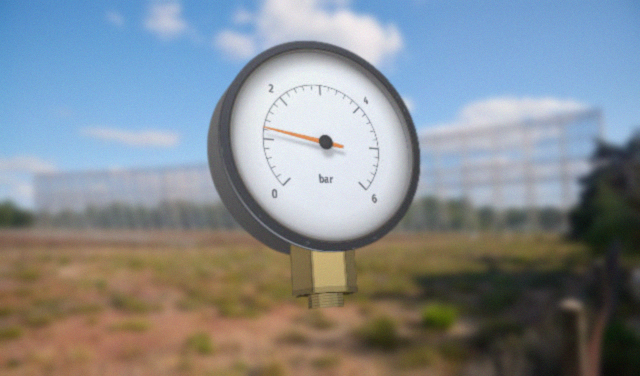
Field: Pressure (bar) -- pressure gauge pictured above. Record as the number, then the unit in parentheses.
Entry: 1.2 (bar)
